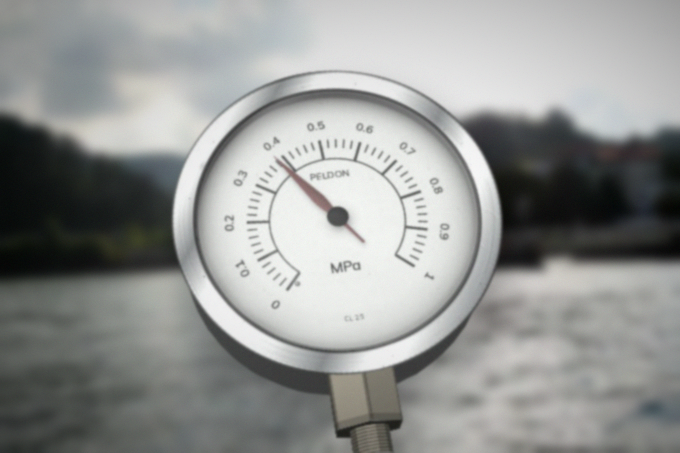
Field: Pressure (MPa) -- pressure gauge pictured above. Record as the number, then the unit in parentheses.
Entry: 0.38 (MPa)
